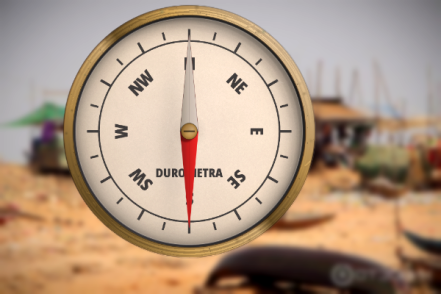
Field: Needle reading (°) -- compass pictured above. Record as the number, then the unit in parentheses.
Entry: 180 (°)
